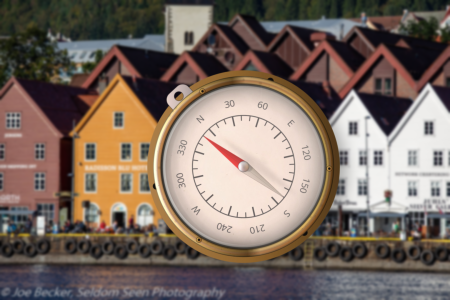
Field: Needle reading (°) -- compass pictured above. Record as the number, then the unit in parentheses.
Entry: 350 (°)
